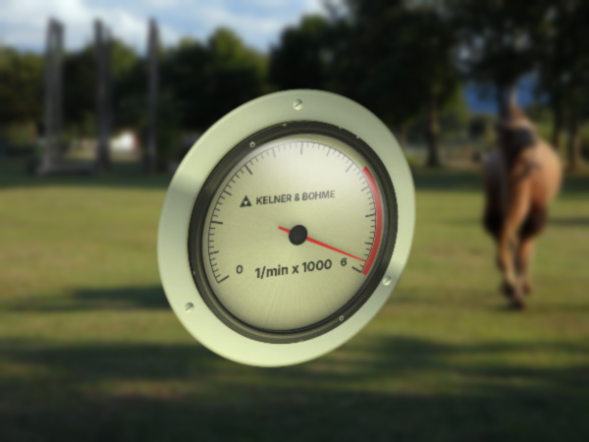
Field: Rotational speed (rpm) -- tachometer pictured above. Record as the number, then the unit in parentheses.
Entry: 5800 (rpm)
